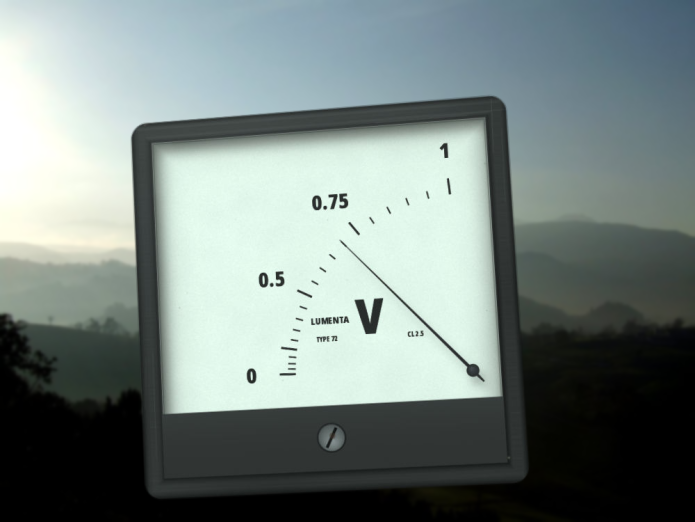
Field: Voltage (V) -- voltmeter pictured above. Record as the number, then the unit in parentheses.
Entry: 0.7 (V)
